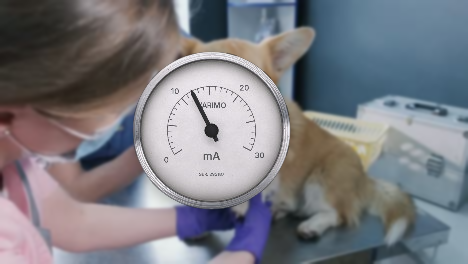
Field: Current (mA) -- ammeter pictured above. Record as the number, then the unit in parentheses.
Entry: 12 (mA)
